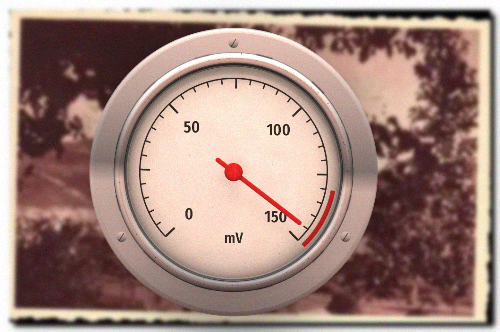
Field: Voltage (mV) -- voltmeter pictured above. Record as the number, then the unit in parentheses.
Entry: 145 (mV)
